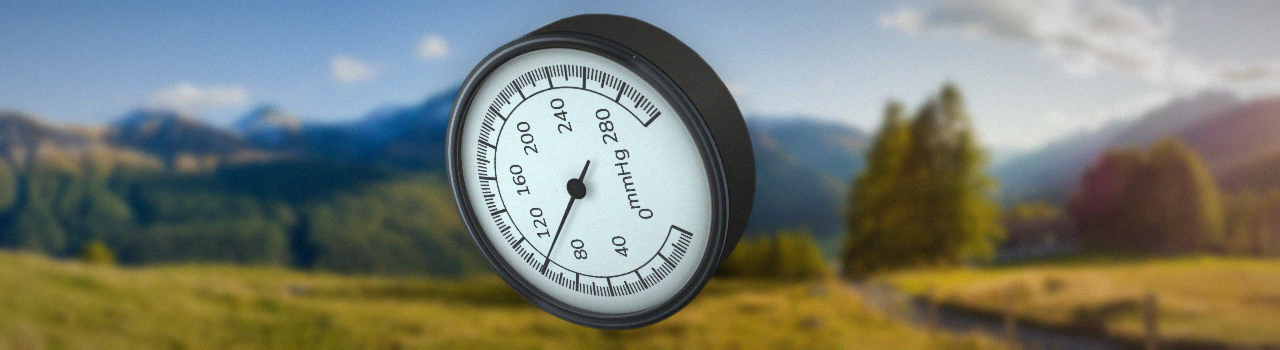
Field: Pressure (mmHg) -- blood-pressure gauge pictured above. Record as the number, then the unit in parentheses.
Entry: 100 (mmHg)
